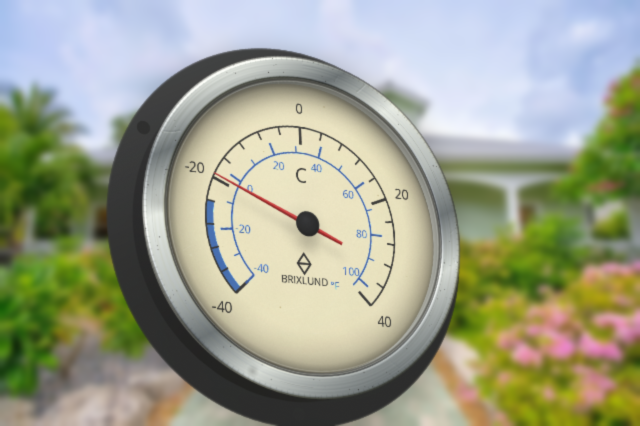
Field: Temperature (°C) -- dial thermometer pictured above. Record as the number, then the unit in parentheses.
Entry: -20 (°C)
